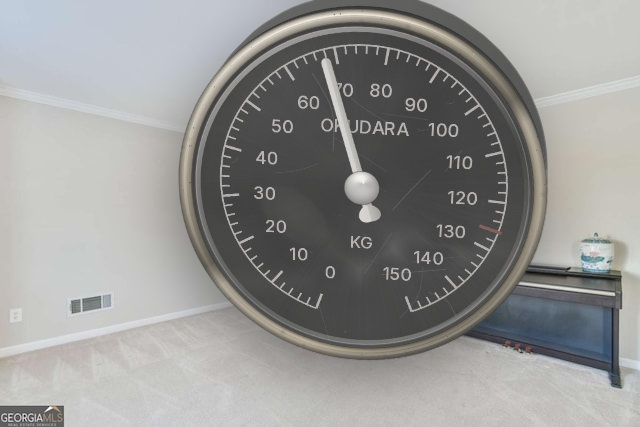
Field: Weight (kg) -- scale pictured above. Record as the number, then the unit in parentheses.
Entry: 68 (kg)
